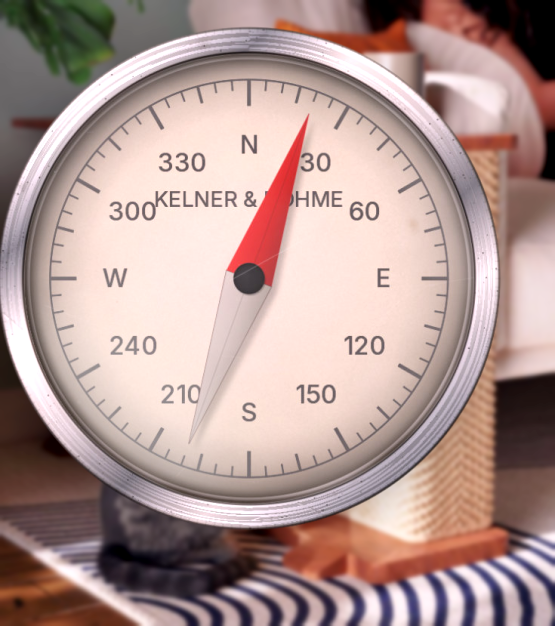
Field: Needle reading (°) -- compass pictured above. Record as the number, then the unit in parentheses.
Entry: 20 (°)
